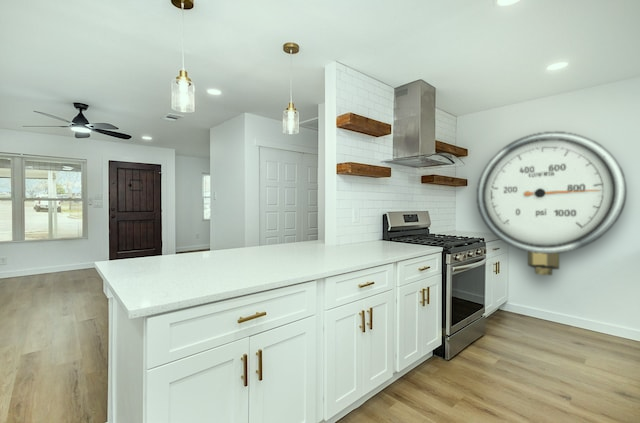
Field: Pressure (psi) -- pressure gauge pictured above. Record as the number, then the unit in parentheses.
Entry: 825 (psi)
